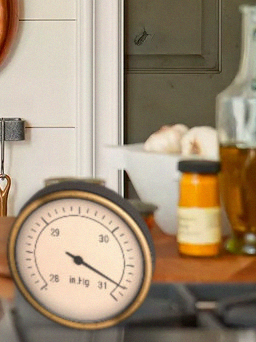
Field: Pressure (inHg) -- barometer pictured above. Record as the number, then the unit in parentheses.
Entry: 30.8 (inHg)
